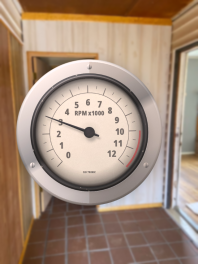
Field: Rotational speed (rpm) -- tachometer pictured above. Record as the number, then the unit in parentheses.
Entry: 3000 (rpm)
